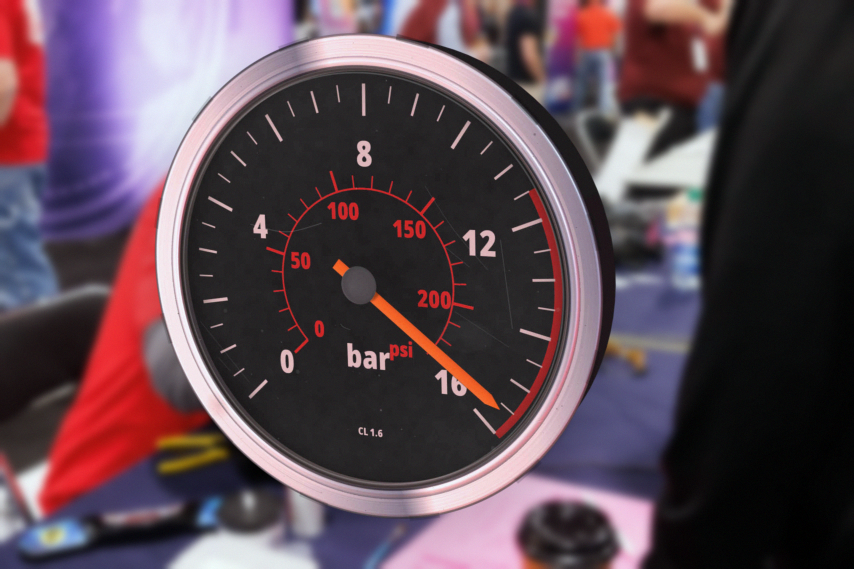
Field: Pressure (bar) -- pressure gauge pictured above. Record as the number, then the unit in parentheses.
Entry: 15.5 (bar)
